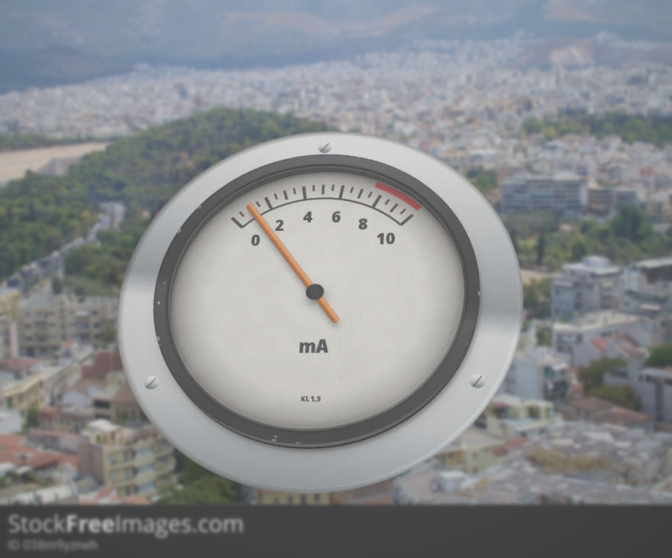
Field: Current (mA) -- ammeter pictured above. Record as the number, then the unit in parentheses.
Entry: 1 (mA)
